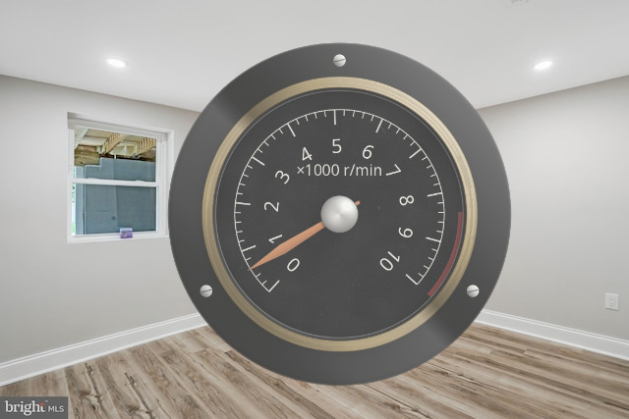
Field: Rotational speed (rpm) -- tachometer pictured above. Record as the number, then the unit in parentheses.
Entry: 600 (rpm)
